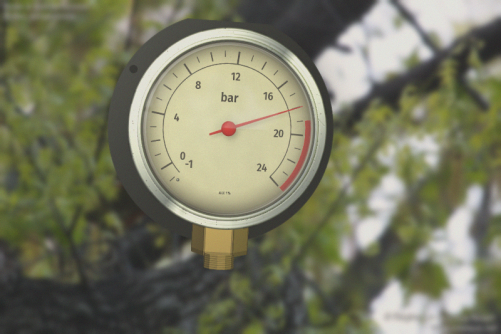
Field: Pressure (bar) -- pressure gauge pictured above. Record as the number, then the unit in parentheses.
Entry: 18 (bar)
